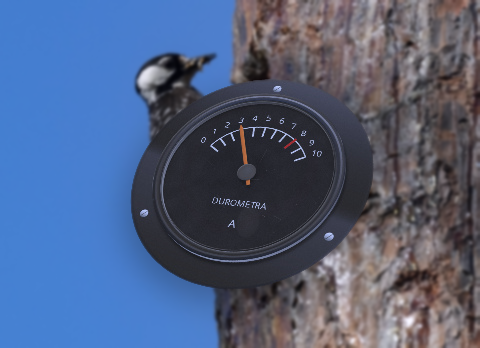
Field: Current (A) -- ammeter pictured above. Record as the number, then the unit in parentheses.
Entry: 3 (A)
